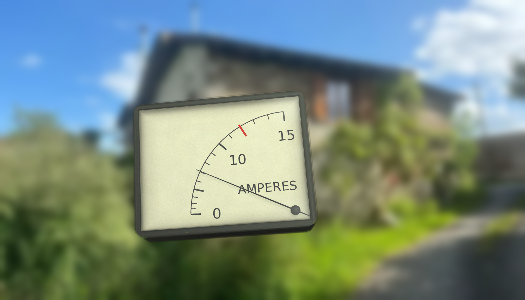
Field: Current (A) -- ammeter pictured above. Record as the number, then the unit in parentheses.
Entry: 7 (A)
